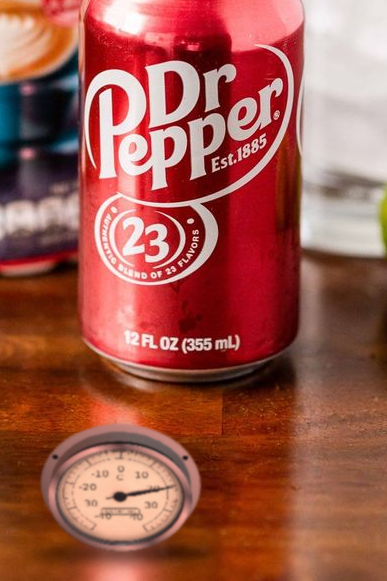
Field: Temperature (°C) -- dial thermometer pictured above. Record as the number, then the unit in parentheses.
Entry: 20 (°C)
